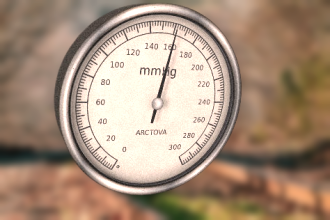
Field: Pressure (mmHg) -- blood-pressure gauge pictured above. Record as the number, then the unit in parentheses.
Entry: 160 (mmHg)
